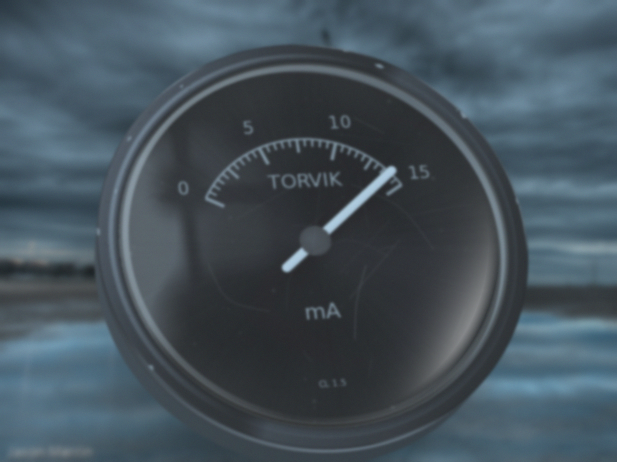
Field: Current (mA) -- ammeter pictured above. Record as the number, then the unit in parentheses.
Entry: 14 (mA)
